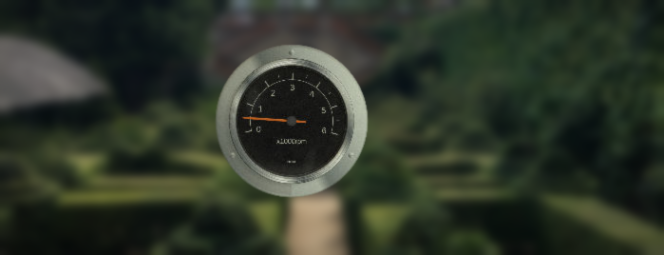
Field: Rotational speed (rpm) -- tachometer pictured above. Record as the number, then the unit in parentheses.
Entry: 500 (rpm)
